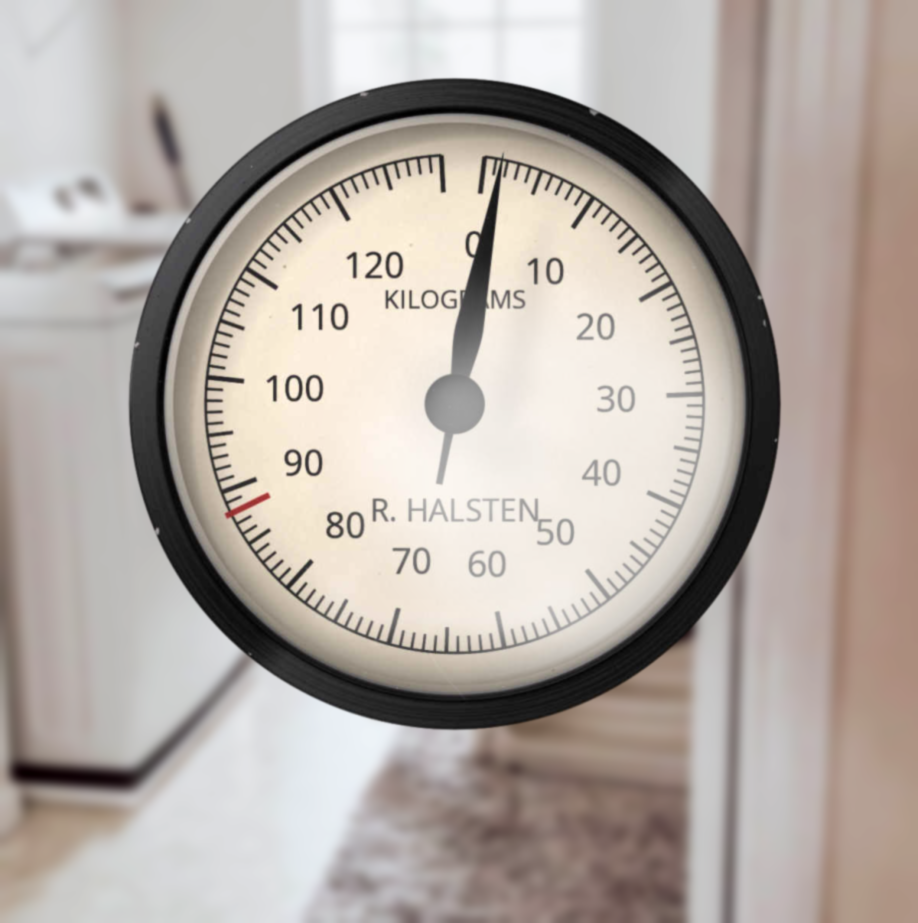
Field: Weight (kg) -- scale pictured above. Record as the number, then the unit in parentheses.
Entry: 1.5 (kg)
